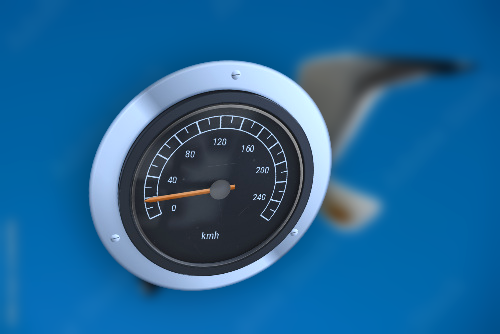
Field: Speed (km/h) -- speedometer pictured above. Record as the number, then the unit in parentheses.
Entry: 20 (km/h)
